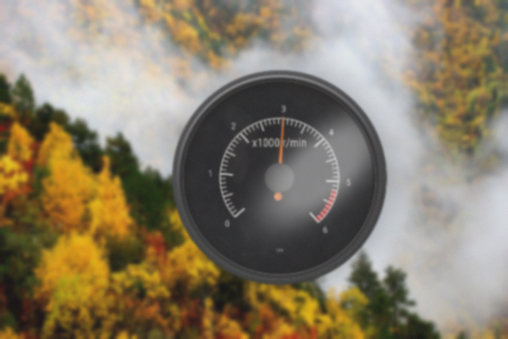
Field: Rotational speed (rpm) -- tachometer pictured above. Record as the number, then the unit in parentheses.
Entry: 3000 (rpm)
